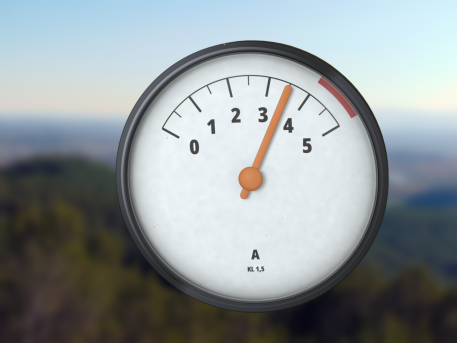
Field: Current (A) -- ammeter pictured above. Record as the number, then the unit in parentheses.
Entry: 3.5 (A)
